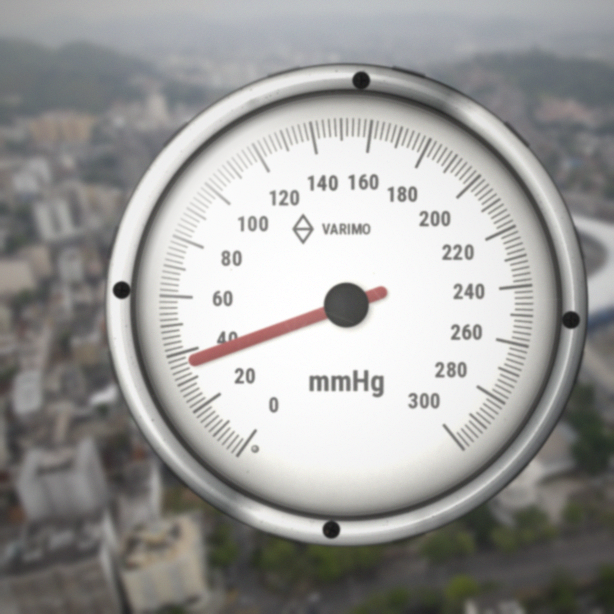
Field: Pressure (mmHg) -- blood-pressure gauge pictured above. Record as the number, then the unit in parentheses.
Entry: 36 (mmHg)
